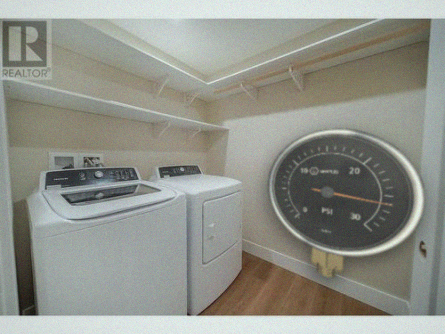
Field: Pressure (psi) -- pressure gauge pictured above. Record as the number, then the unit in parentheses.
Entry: 26 (psi)
